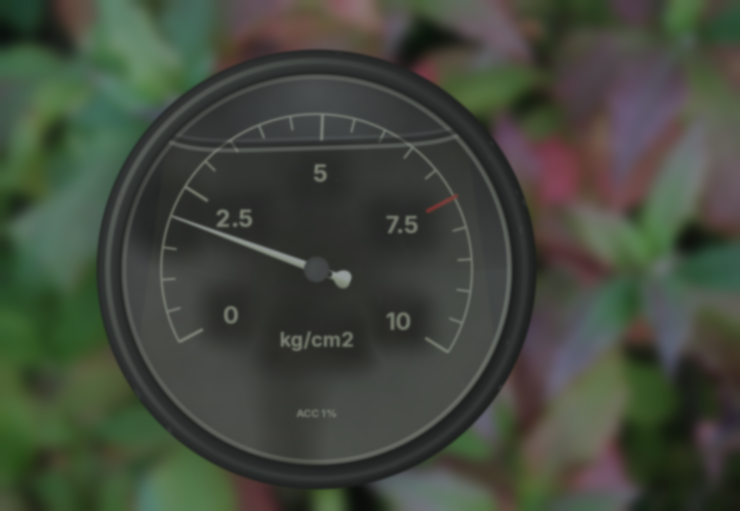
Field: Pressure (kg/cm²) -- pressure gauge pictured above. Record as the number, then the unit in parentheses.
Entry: 2 (kg/cm²)
